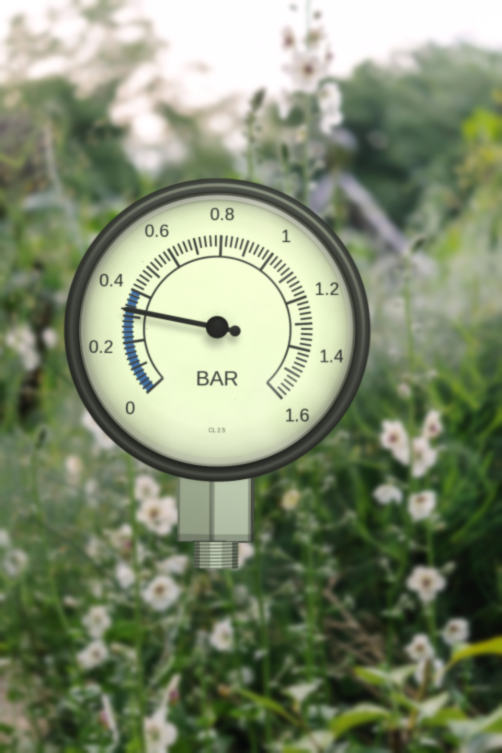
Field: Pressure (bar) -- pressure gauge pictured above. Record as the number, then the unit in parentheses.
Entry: 0.32 (bar)
